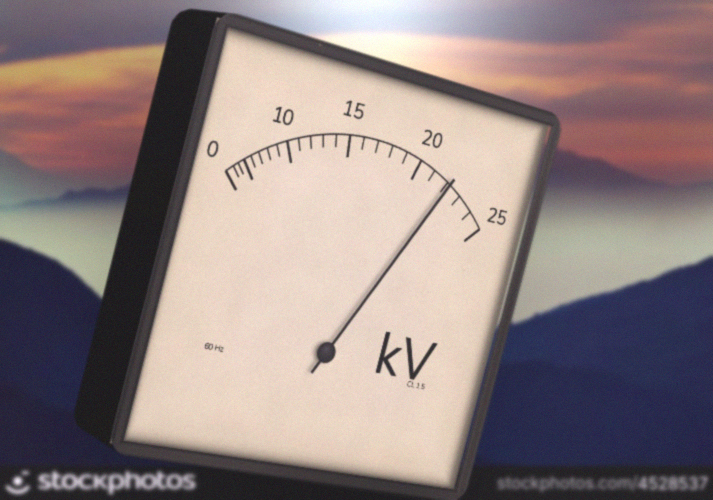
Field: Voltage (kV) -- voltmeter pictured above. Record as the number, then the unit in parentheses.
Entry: 22 (kV)
